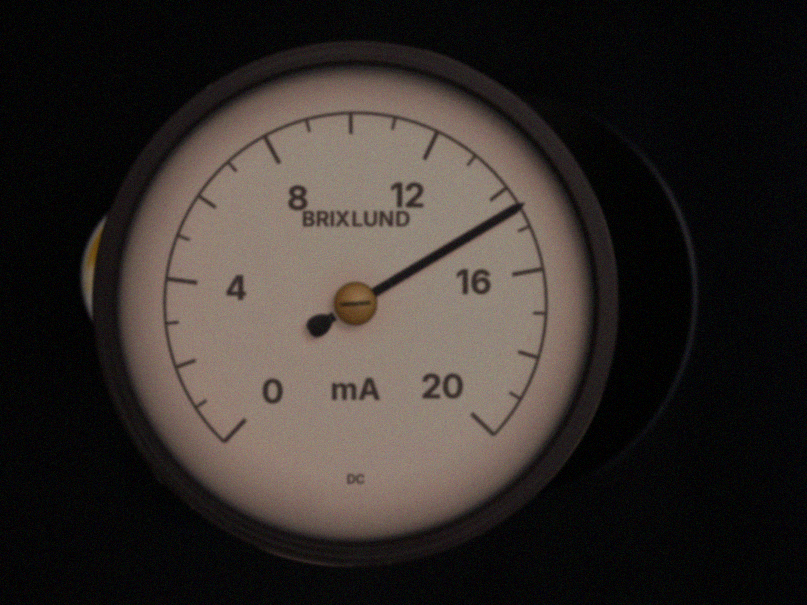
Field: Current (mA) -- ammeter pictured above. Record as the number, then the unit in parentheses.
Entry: 14.5 (mA)
